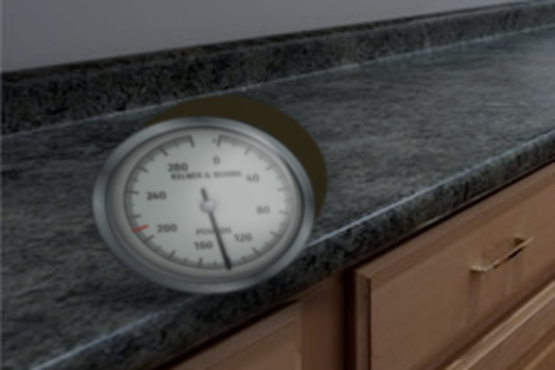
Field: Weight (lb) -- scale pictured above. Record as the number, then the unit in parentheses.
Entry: 140 (lb)
